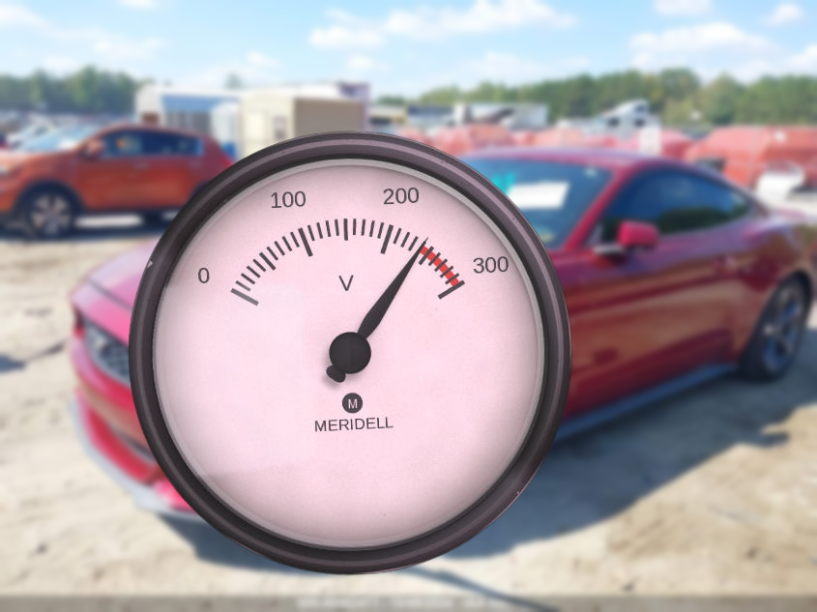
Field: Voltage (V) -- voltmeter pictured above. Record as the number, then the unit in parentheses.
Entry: 240 (V)
